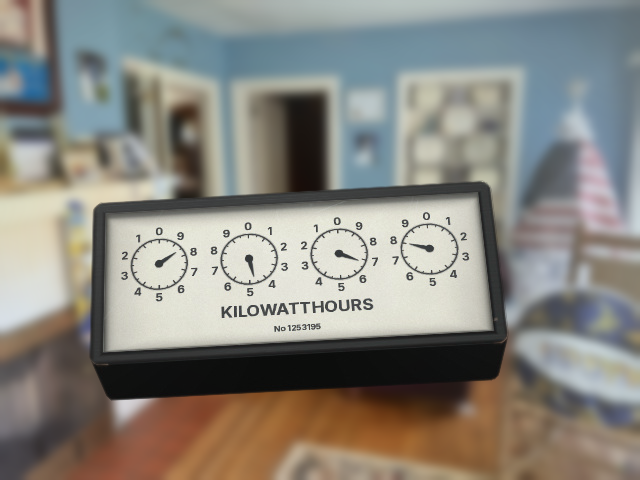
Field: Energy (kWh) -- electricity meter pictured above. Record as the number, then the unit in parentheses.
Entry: 8468 (kWh)
